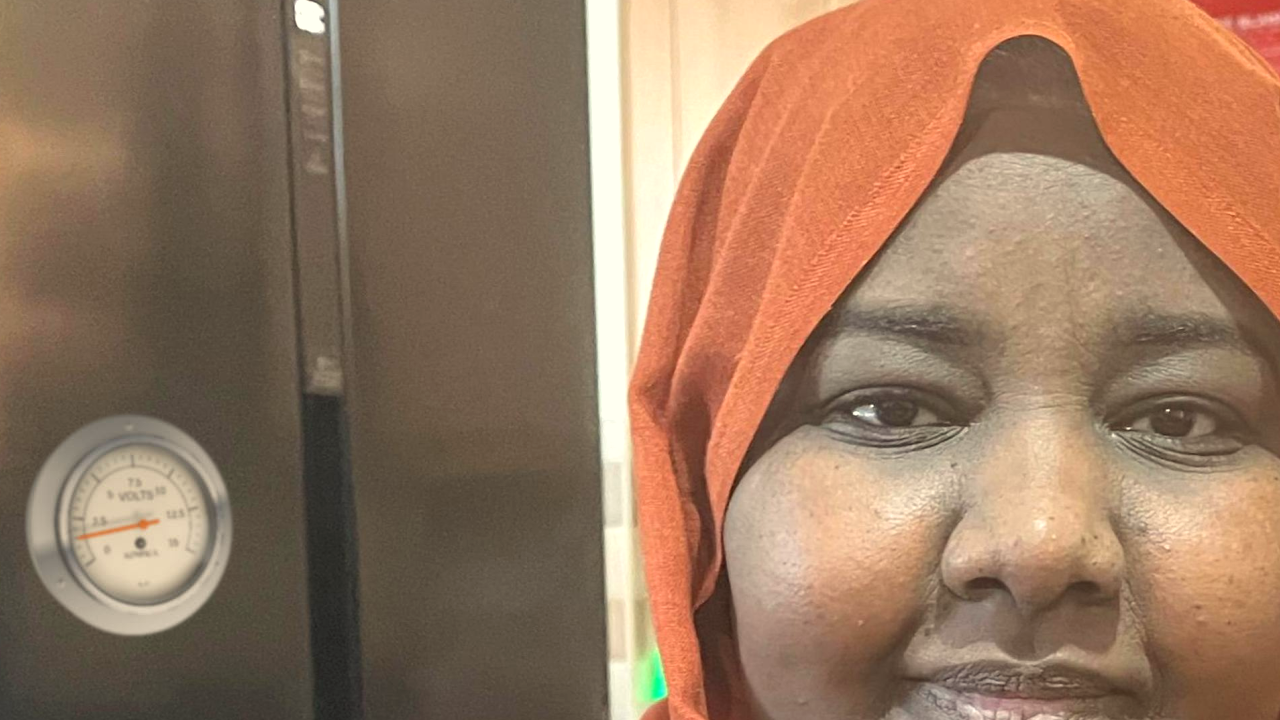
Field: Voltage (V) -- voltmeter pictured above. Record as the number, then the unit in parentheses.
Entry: 1.5 (V)
